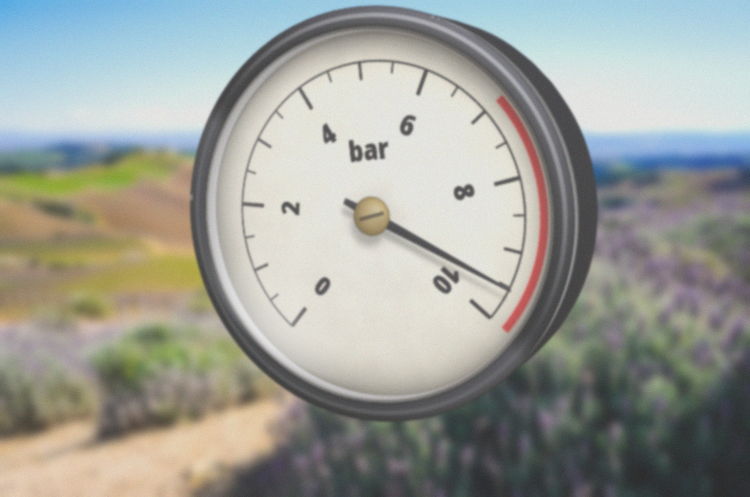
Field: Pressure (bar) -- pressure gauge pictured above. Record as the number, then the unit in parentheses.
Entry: 9.5 (bar)
